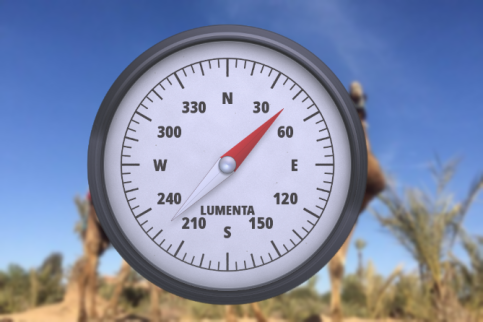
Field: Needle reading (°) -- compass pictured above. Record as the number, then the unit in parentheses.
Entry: 45 (°)
